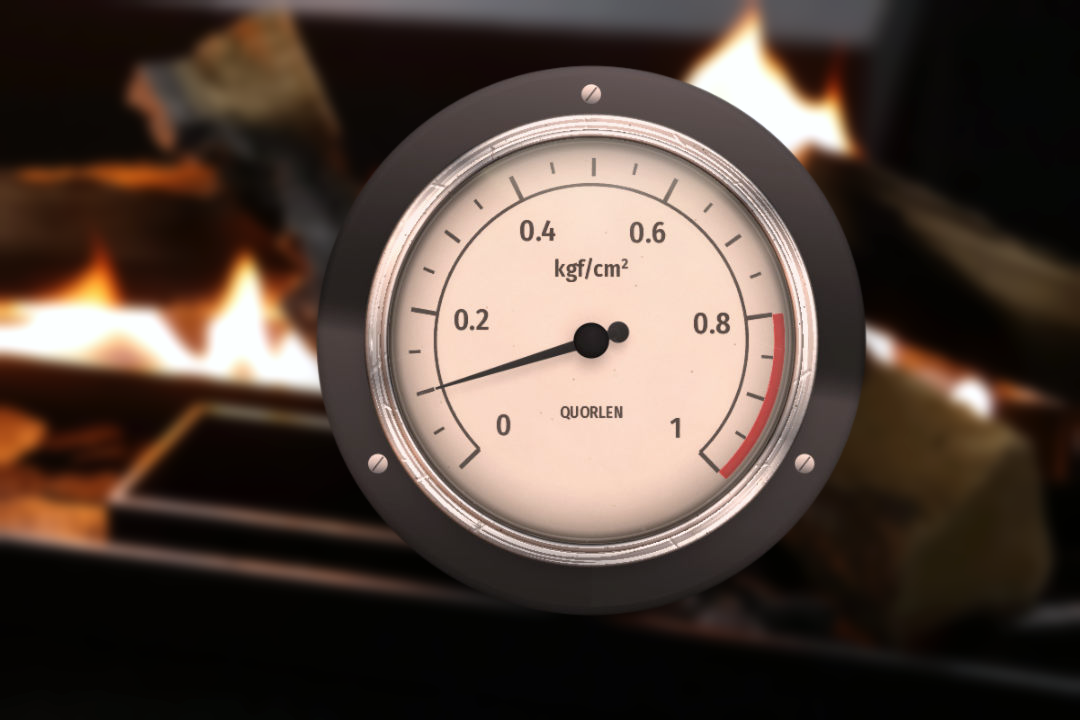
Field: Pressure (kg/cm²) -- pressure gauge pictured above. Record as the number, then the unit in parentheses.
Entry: 0.1 (kg/cm²)
